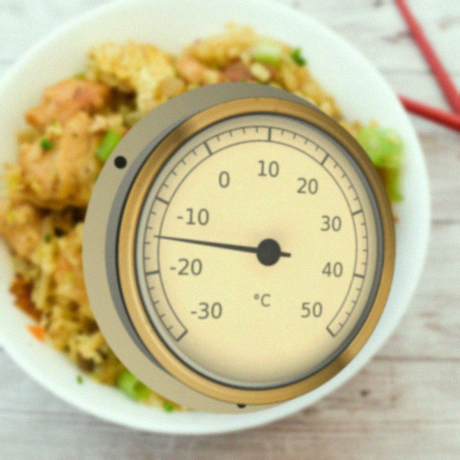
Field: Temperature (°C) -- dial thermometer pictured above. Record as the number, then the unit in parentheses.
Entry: -15 (°C)
